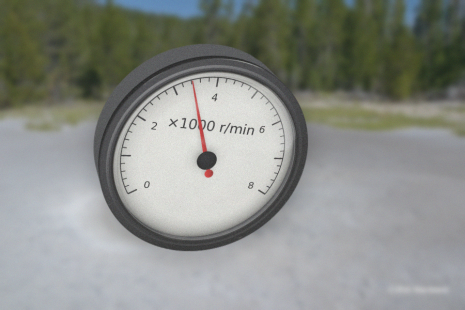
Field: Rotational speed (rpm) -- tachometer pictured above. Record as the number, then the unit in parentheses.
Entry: 3400 (rpm)
